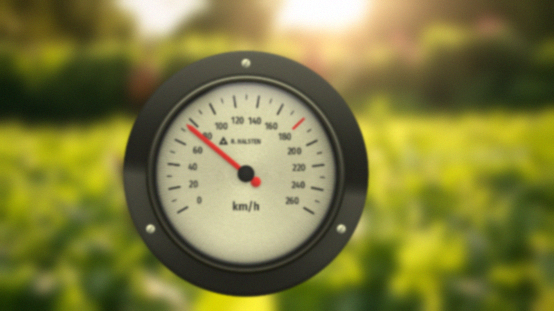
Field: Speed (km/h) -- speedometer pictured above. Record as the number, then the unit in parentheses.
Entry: 75 (km/h)
